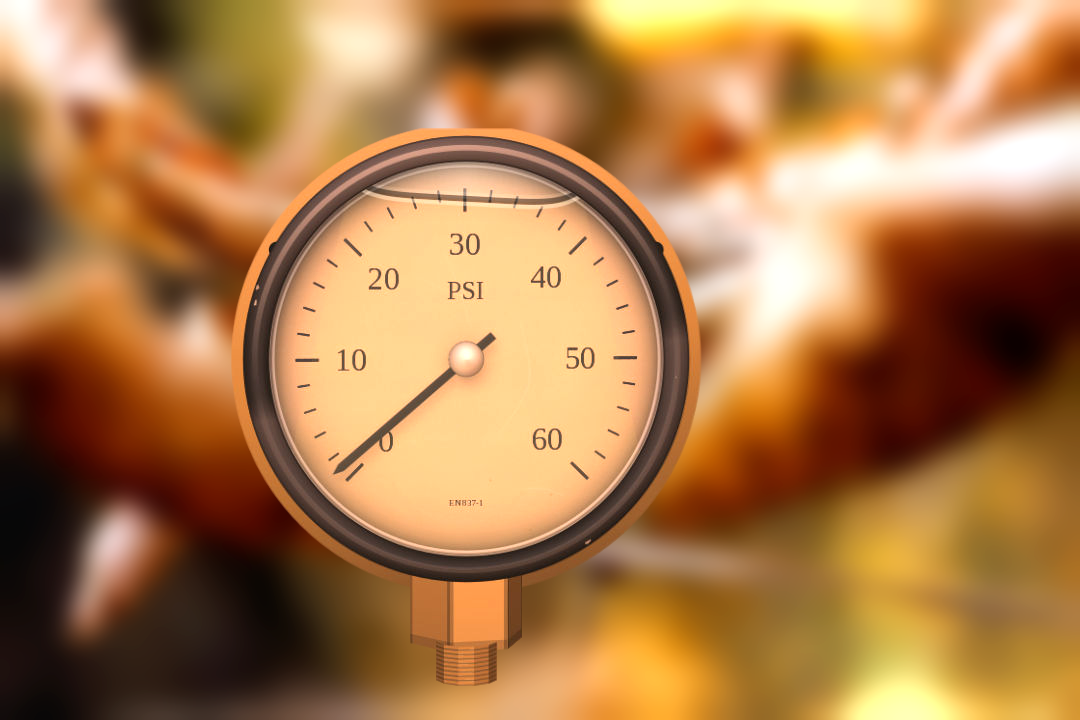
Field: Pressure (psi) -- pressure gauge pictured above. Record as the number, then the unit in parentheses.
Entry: 1 (psi)
